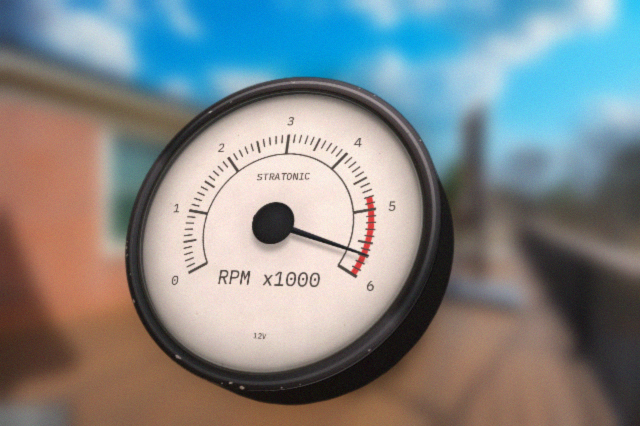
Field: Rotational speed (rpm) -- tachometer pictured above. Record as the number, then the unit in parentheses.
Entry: 5700 (rpm)
